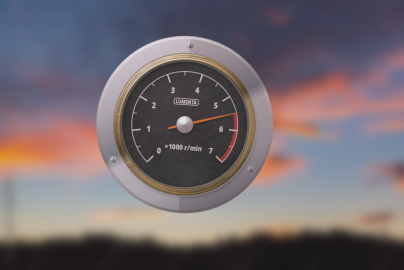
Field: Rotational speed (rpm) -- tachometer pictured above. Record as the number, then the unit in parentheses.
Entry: 5500 (rpm)
